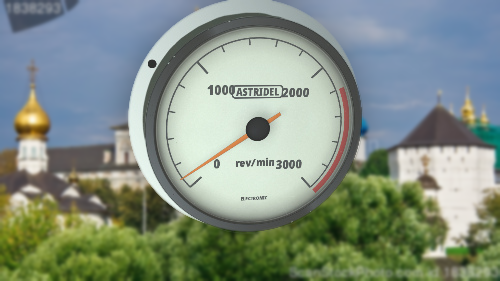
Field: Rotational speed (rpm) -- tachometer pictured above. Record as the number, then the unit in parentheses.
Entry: 100 (rpm)
